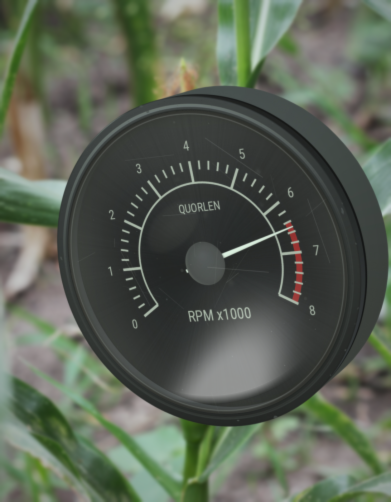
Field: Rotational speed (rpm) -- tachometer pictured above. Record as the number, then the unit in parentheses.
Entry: 6500 (rpm)
